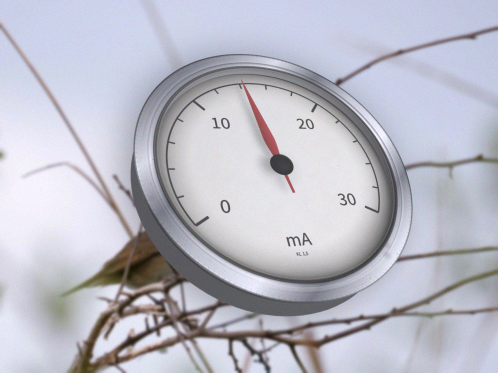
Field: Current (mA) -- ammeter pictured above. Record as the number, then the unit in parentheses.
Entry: 14 (mA)
